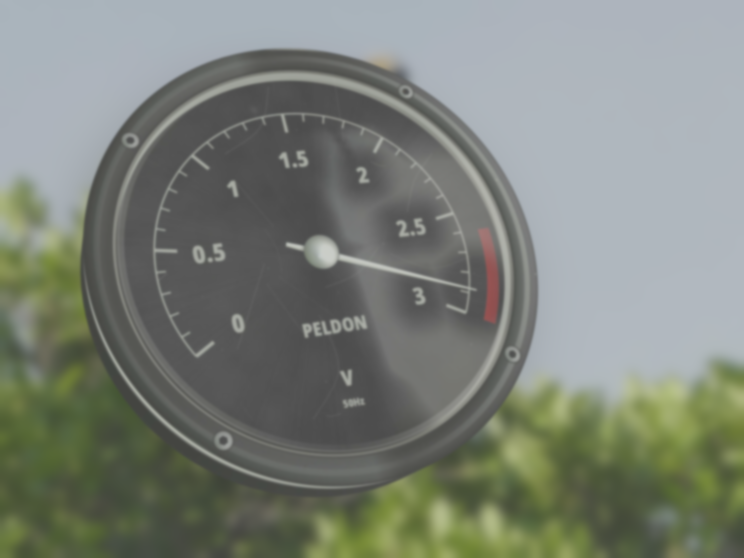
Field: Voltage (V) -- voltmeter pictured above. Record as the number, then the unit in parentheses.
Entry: 2.9 (V)
